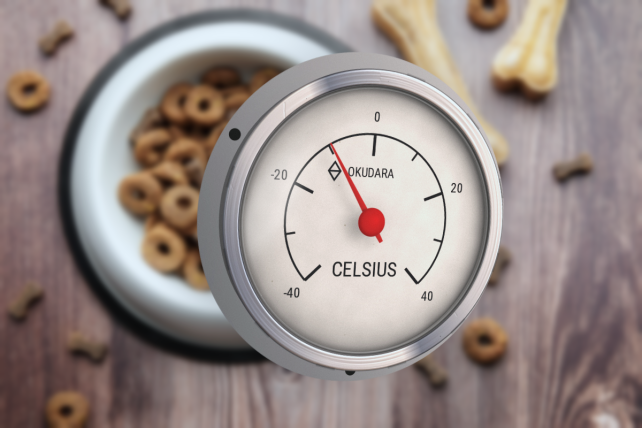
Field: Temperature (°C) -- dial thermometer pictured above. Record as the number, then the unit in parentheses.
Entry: -10 (°C)
